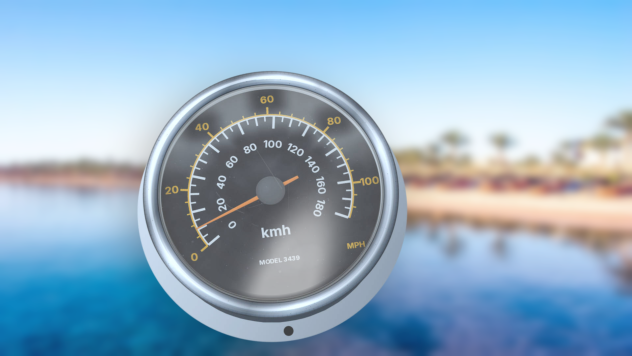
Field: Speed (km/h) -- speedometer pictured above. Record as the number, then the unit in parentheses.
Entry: 10 (km/h)
